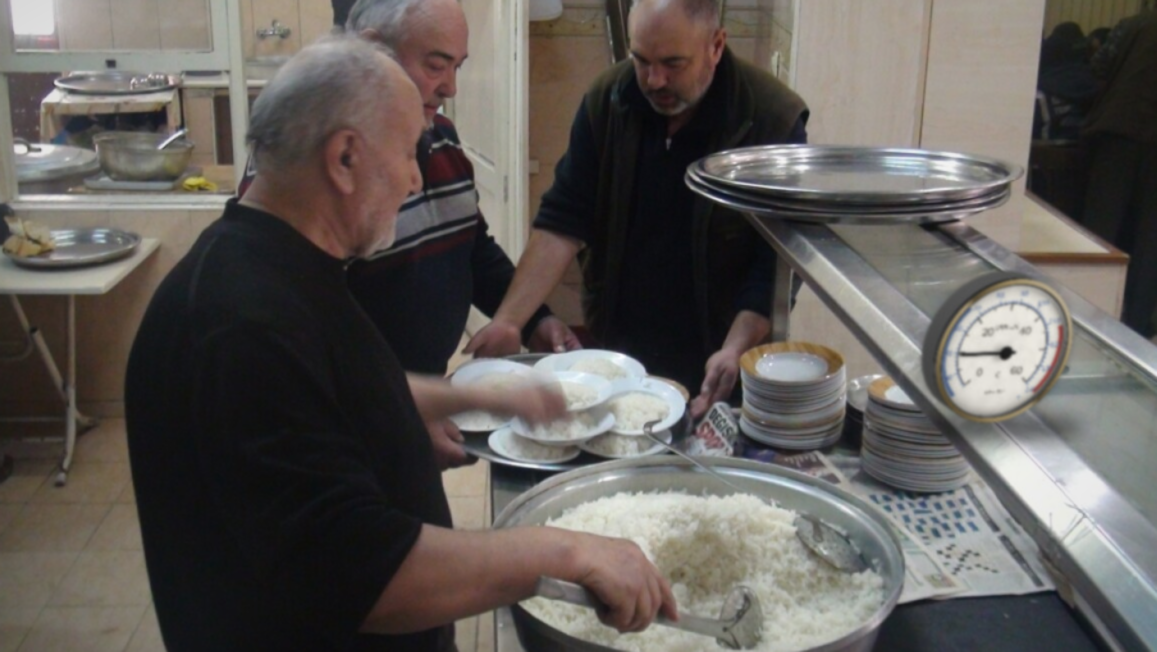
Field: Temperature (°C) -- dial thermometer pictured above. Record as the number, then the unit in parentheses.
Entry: 10 (°C)
